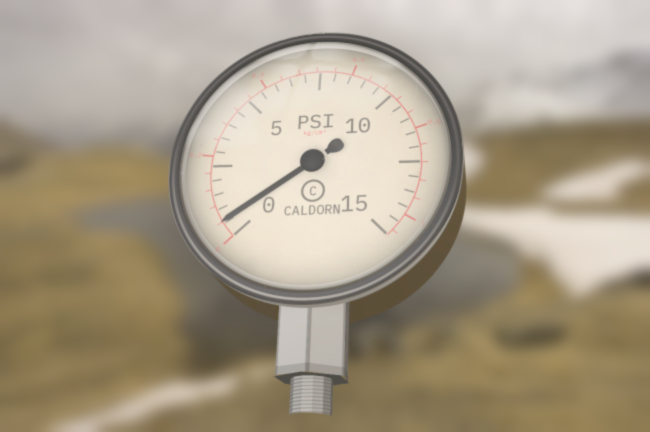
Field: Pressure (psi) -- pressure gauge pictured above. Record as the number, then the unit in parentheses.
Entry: 0.5 (psi)
